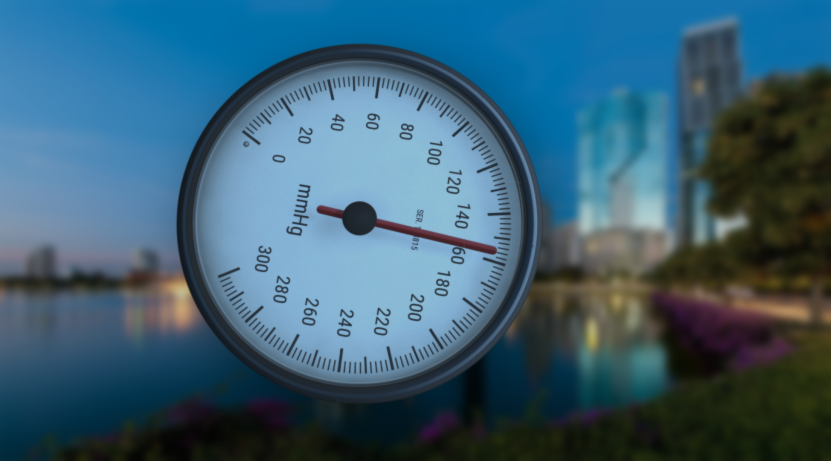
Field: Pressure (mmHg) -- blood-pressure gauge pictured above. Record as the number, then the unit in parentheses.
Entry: 156 (mmHg)
